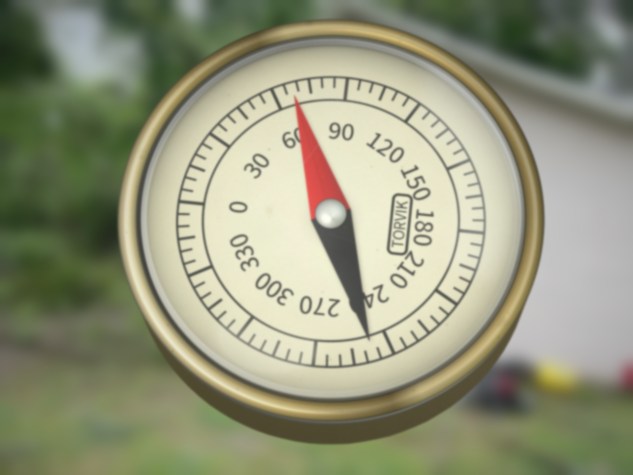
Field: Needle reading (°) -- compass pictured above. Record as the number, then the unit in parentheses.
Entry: 67.5 (°)
